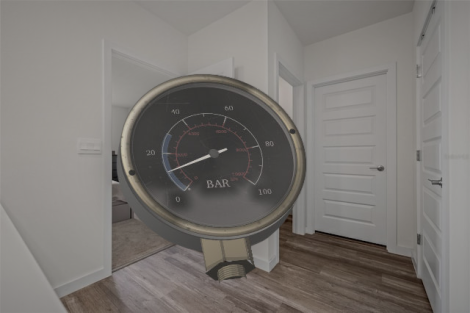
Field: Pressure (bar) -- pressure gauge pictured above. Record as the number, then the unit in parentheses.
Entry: 10 (bar)
